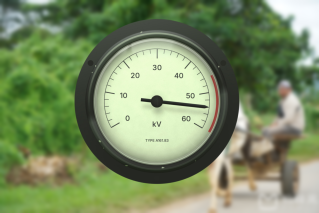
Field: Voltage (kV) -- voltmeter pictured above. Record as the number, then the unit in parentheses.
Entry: 54 (kV)
